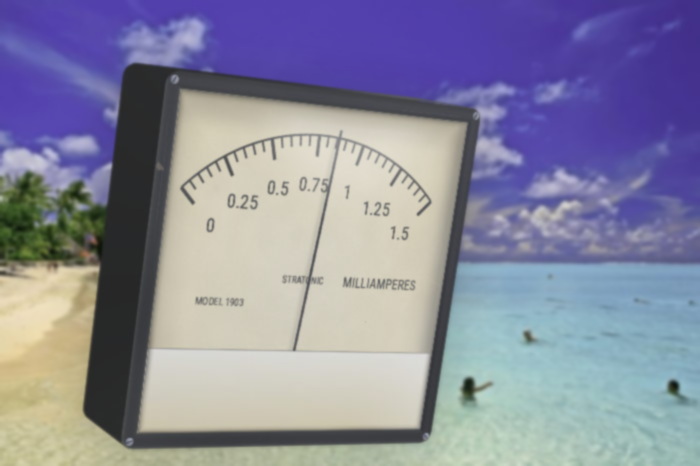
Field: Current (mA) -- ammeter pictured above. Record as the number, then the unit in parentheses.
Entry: 0.85 (mA)
